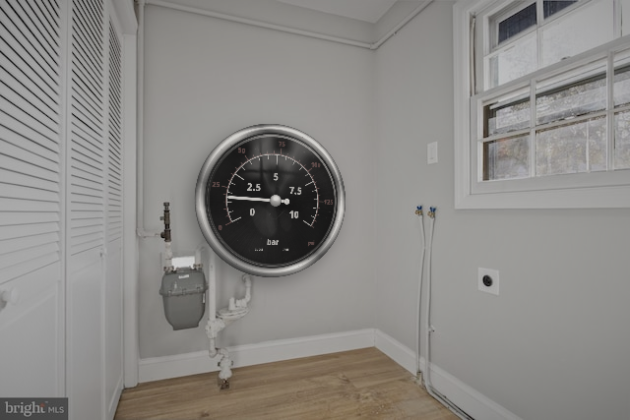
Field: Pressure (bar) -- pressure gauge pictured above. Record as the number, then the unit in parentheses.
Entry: 1.25 (bar)
